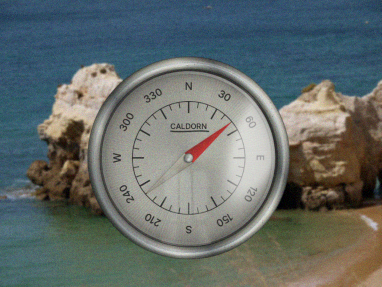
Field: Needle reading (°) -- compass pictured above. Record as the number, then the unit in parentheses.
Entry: 50 (°)
